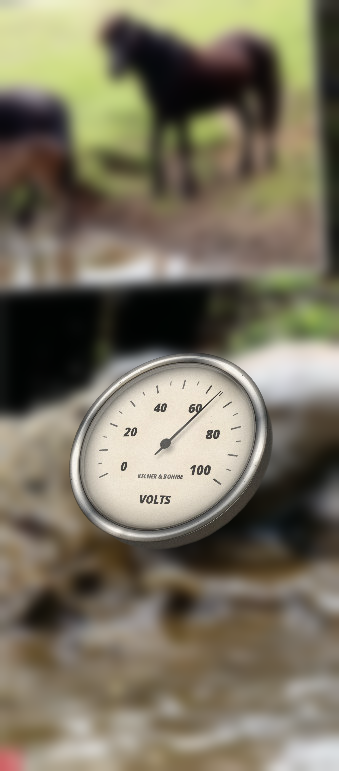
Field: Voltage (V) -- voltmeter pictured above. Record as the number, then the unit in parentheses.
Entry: 65 (V)
